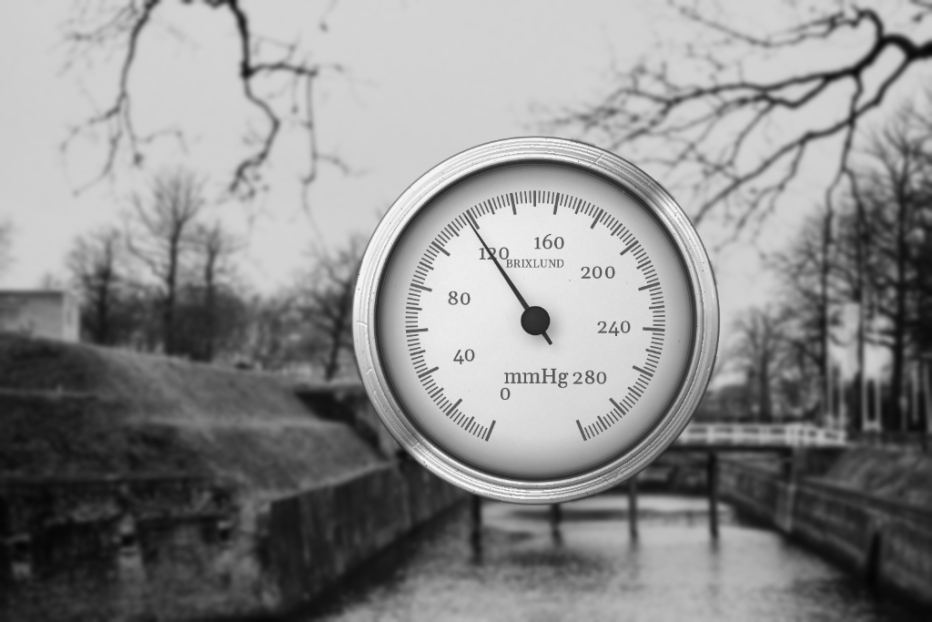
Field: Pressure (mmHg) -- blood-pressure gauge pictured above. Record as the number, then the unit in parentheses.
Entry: 118 (mmHg)
